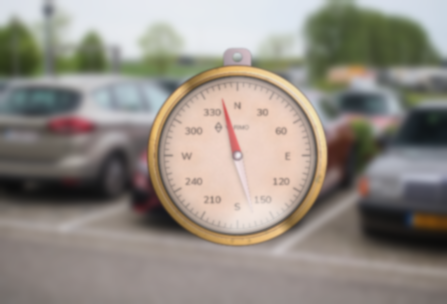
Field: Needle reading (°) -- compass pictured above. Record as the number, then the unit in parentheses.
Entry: 345 (°)
